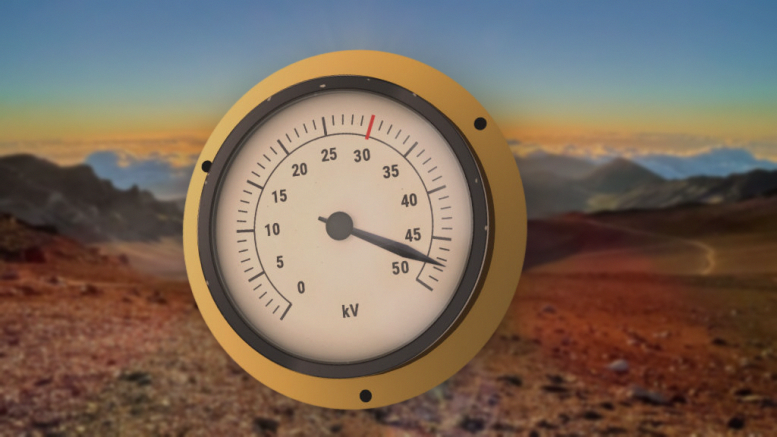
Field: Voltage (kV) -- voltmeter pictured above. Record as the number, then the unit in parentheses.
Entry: 47.5 (kV)
